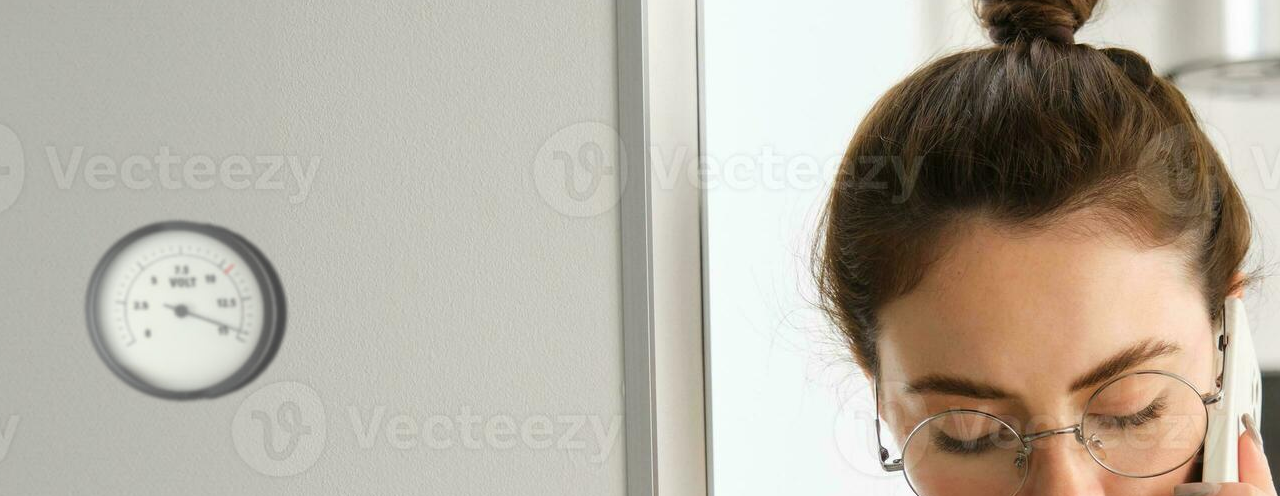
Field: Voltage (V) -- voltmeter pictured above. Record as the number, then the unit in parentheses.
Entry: 14.5 (V)
